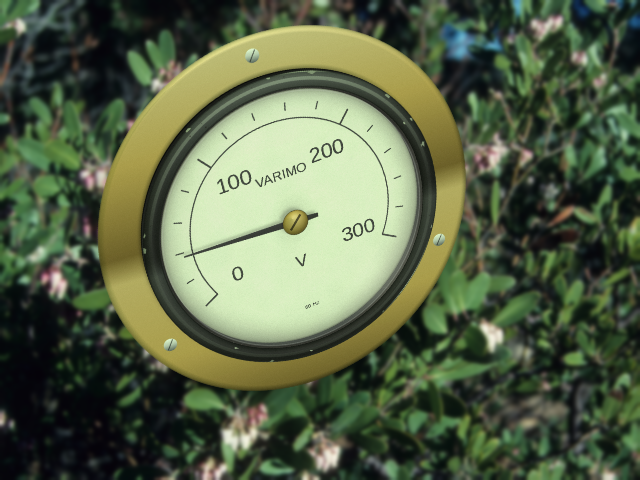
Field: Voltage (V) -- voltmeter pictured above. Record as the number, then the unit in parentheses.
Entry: 40 (V)
